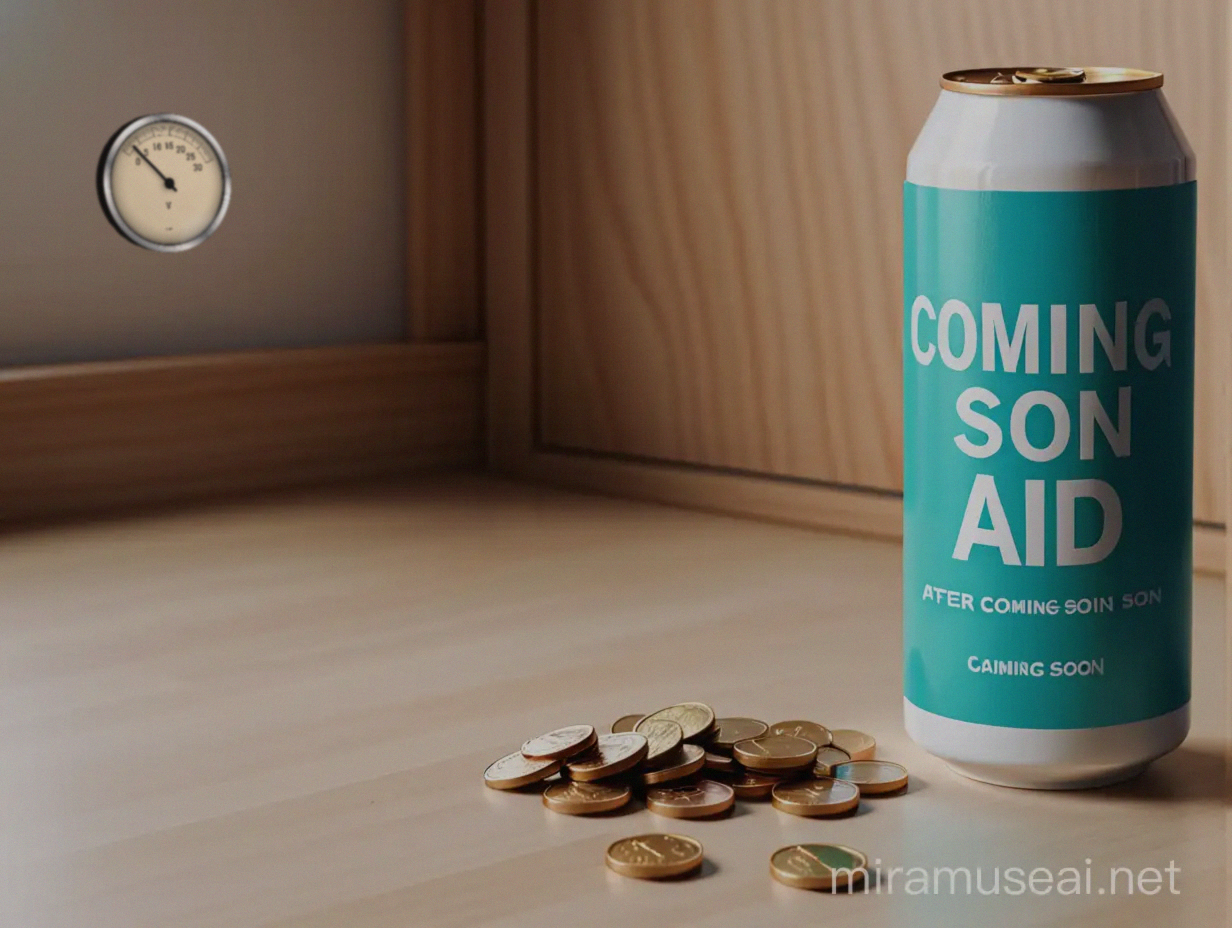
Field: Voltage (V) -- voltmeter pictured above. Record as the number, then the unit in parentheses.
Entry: 2.5 (V)
